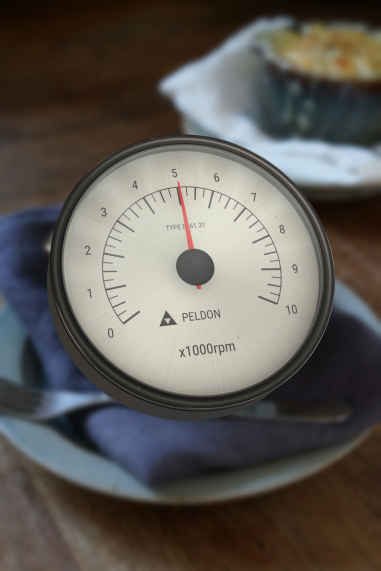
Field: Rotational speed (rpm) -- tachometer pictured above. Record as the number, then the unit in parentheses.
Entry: 5000 (rpm)
